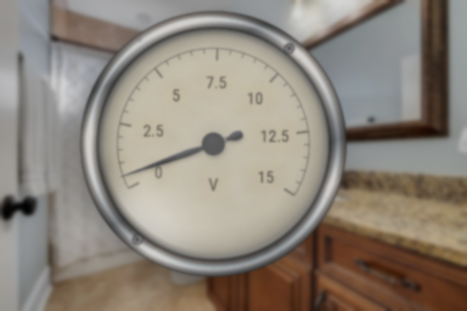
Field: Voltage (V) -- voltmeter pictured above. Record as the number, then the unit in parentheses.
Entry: 0.5 (V)
